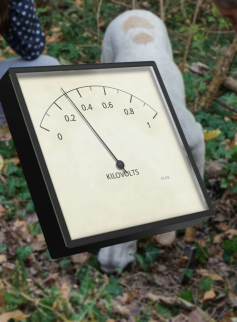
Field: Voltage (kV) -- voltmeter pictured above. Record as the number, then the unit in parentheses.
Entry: 0.3 (kV)
